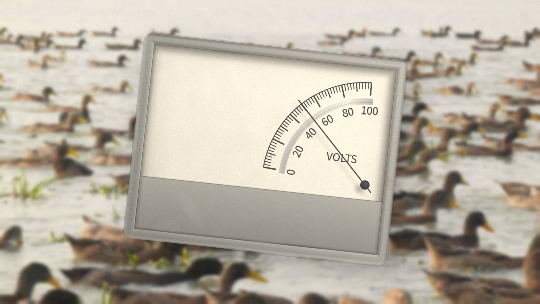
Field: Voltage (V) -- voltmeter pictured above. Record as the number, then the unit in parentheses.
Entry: 50 (V)
